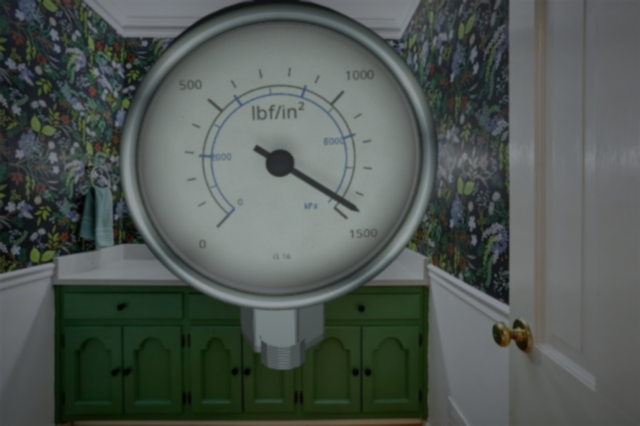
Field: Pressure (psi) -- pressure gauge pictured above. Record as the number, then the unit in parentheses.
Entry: 1450 (psi)
